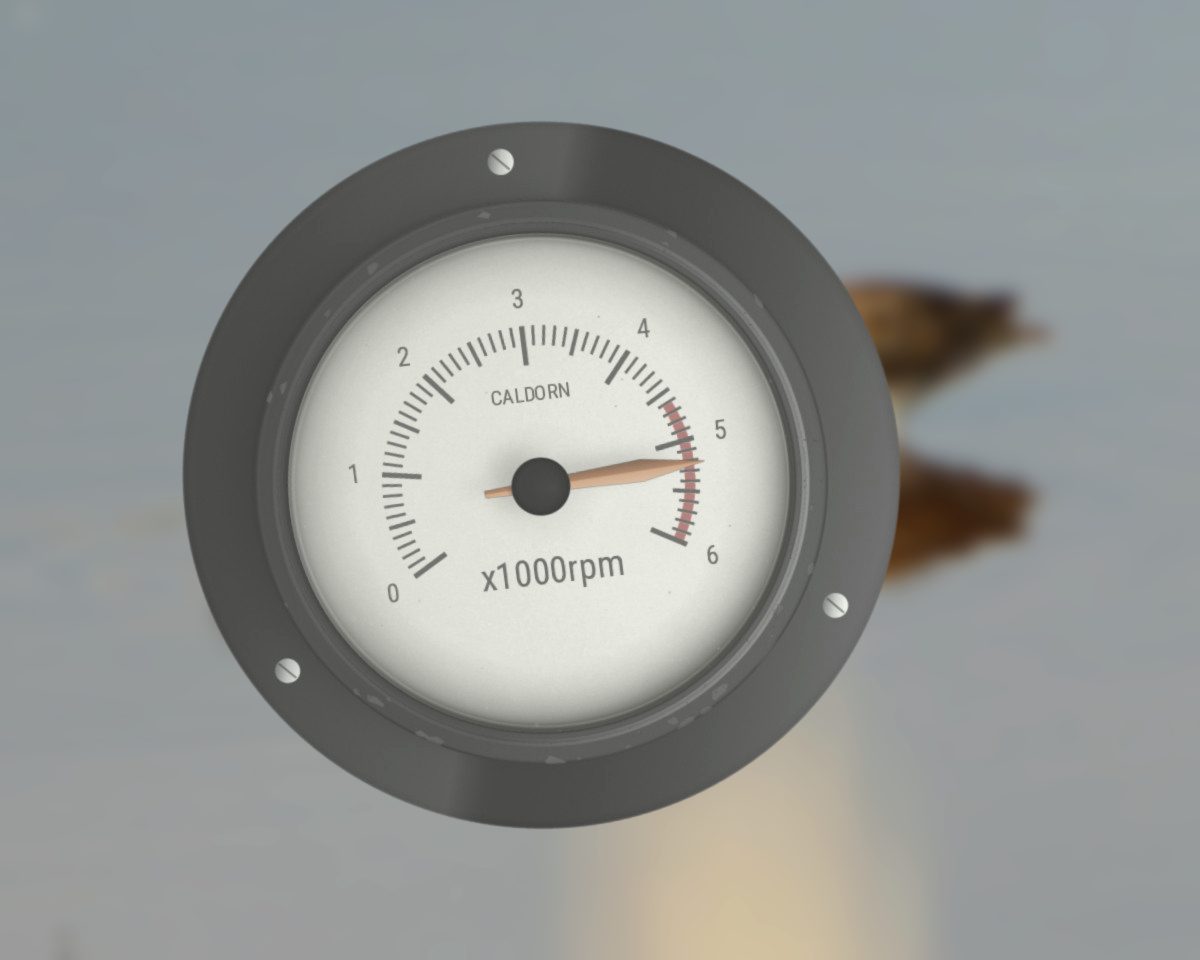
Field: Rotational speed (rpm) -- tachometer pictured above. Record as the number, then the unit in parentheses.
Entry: 5200 (rpm)
